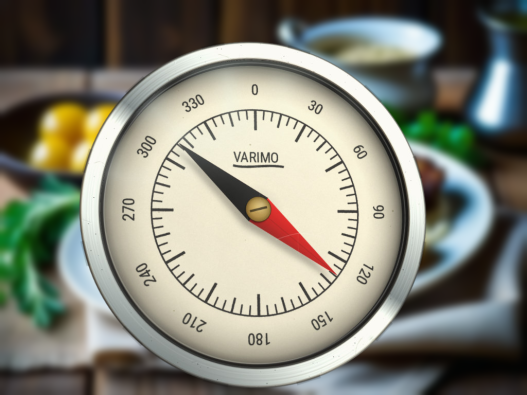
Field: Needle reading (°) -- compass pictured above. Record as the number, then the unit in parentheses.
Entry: 130 (°)
